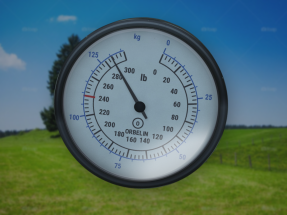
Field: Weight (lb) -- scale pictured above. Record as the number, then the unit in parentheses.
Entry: 288 (lb)
